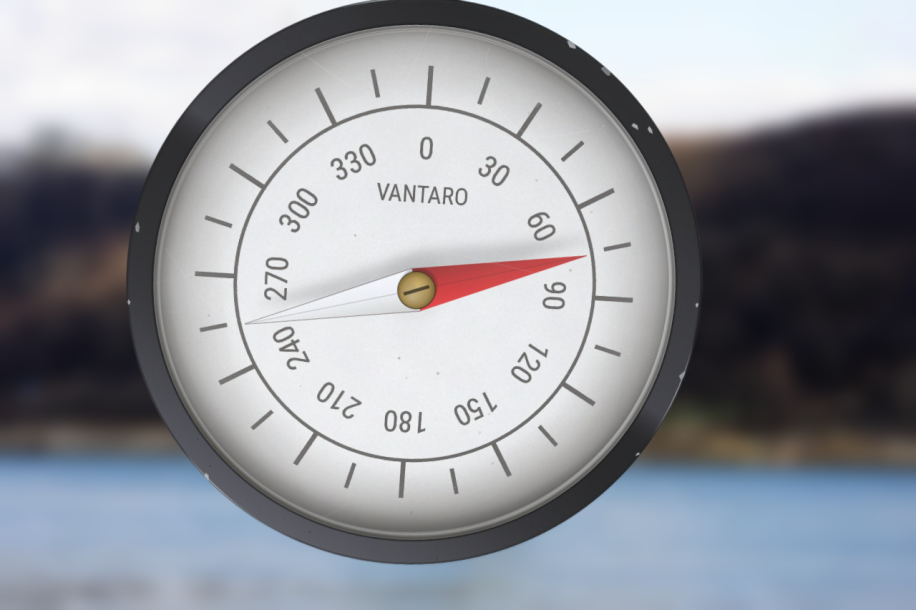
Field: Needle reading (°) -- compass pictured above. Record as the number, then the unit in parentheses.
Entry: 75 (°)
